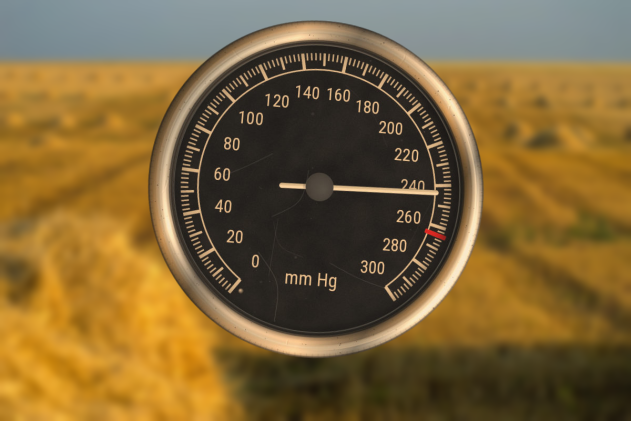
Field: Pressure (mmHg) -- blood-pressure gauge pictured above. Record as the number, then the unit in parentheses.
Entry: 244 (mmHg)
